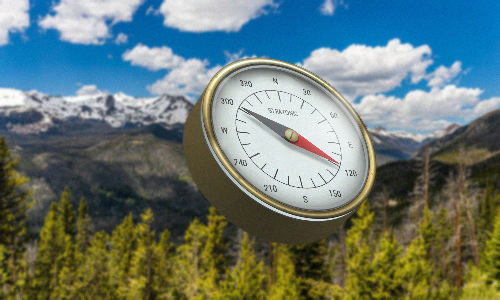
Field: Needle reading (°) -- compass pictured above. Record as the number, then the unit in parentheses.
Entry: 120 (°)
